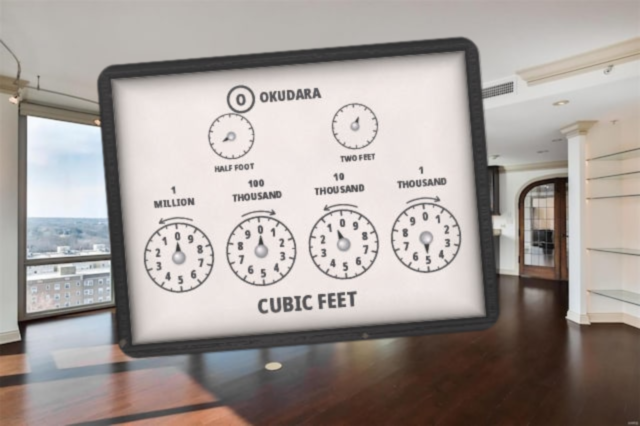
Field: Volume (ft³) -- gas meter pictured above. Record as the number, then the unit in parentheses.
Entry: 500 (ft³)
